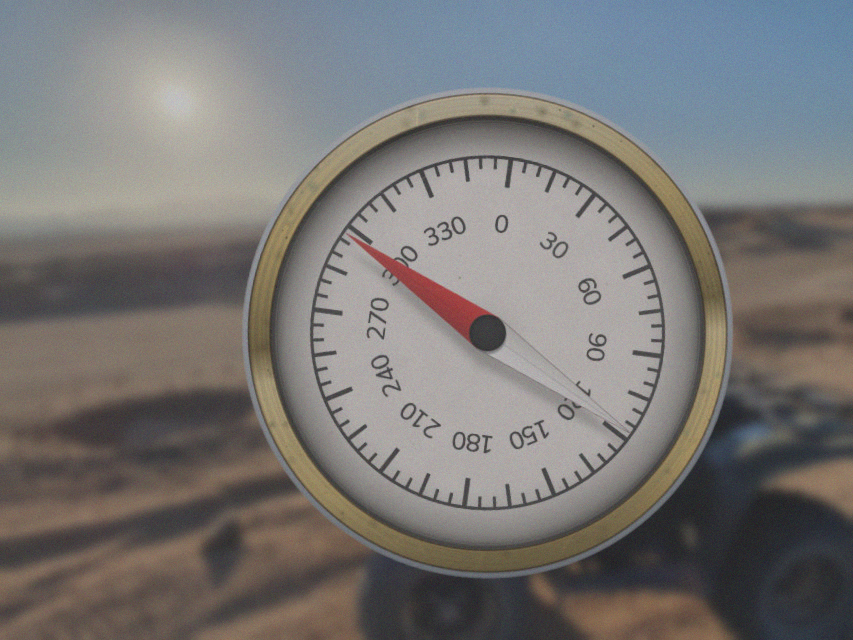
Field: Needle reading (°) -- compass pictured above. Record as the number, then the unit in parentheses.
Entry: 297.5 (°)
